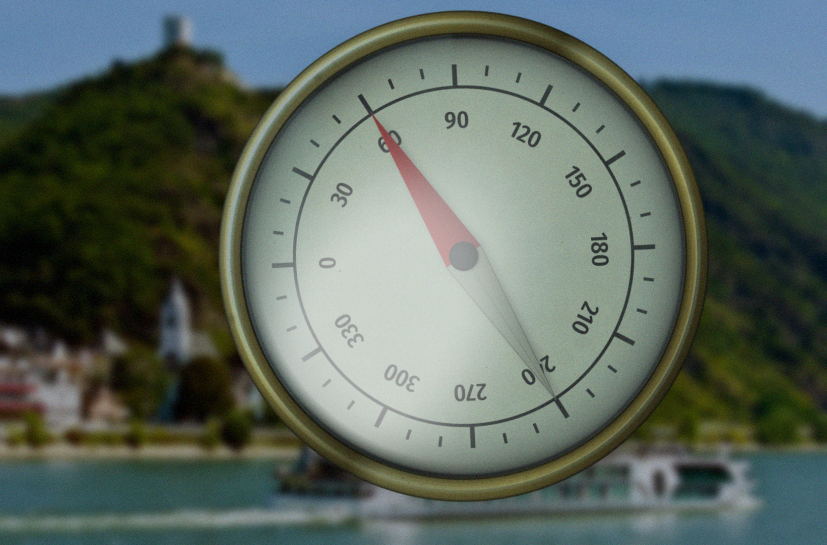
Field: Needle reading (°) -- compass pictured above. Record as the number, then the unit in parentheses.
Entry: 60 (°)
